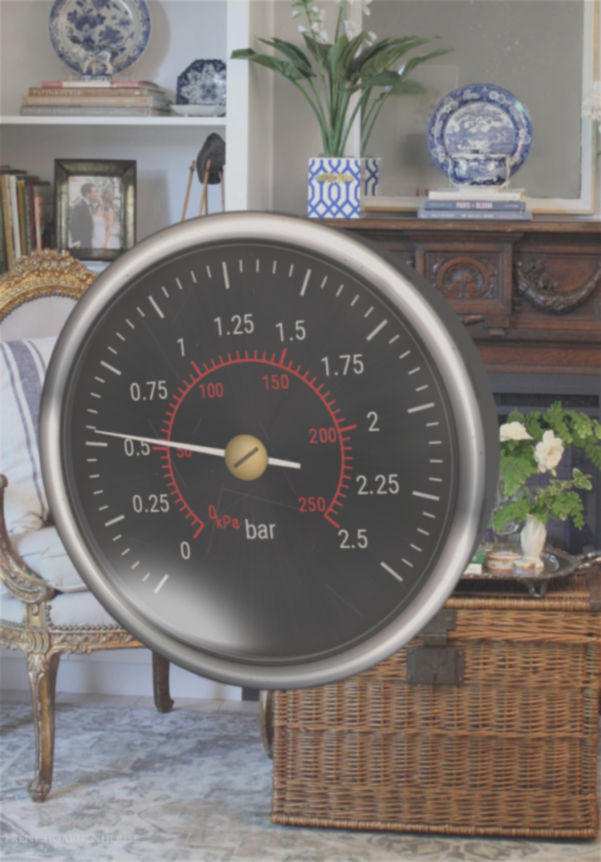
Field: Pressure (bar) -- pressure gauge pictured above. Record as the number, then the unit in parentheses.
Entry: 0.55 (bar)
